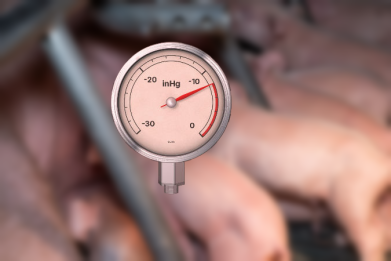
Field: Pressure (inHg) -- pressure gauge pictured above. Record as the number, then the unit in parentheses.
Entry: -8 (inHg)
